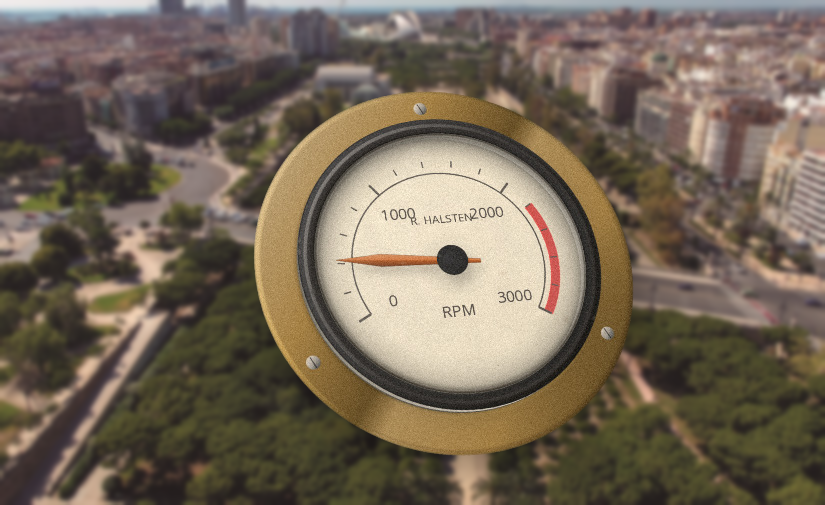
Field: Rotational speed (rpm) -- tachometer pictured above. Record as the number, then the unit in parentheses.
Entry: 400 (rpm)
